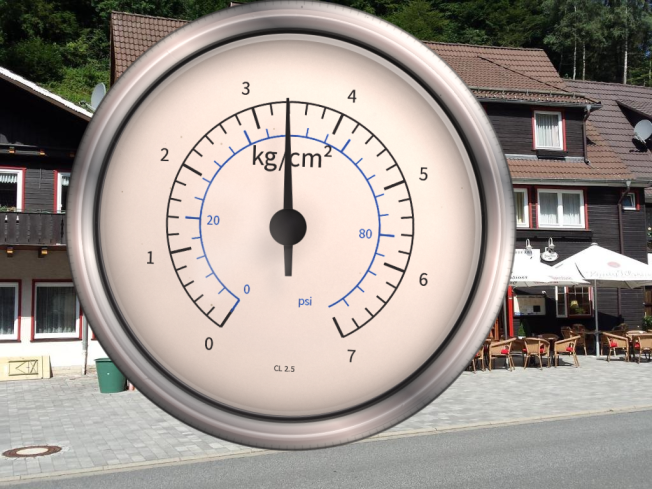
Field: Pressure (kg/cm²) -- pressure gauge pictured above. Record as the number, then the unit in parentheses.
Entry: 3.4 (kg/cm²)
